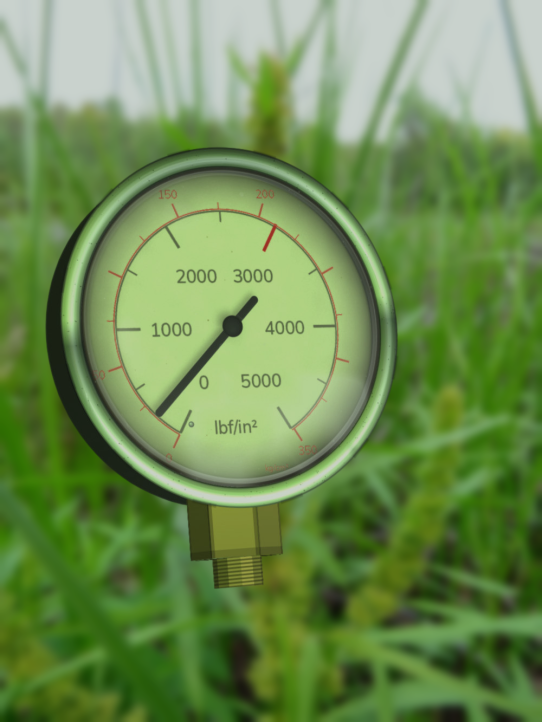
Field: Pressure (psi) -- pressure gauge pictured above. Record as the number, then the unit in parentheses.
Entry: 250 (psi)
